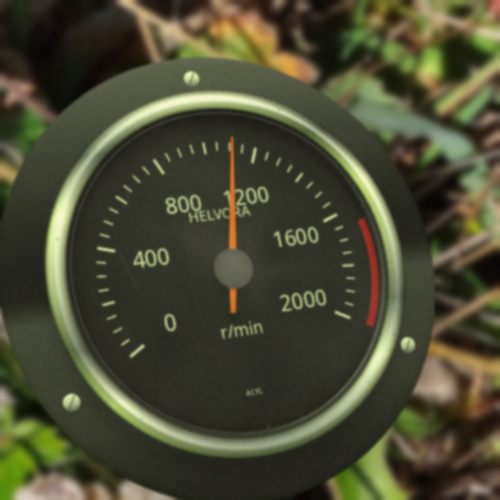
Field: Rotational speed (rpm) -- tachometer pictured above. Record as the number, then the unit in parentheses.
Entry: 1100 (rpm)
